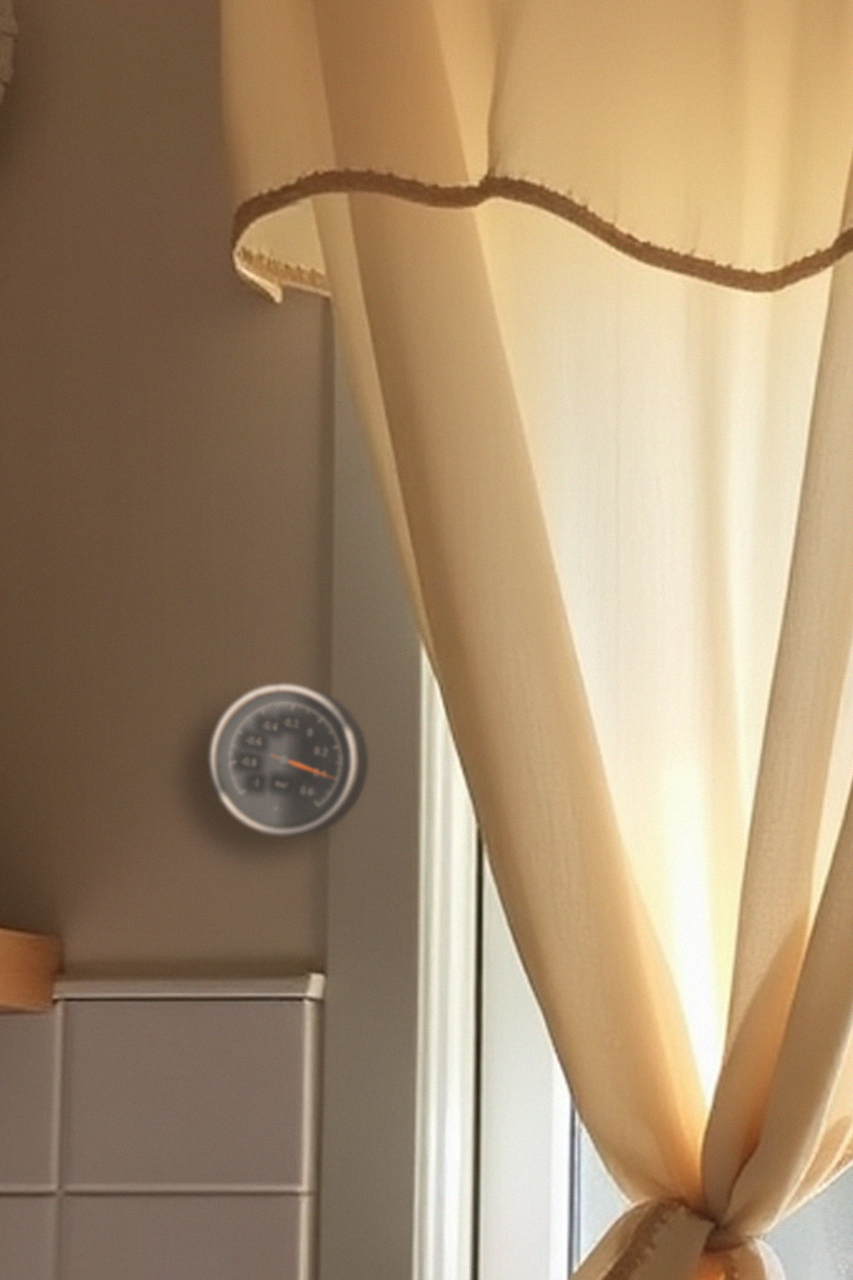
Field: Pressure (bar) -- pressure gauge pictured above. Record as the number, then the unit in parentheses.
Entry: 0.4 (bar)
